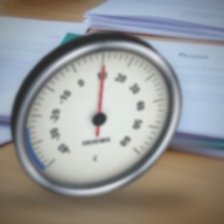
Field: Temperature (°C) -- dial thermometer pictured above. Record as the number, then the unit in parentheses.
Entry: 10 (°C)
